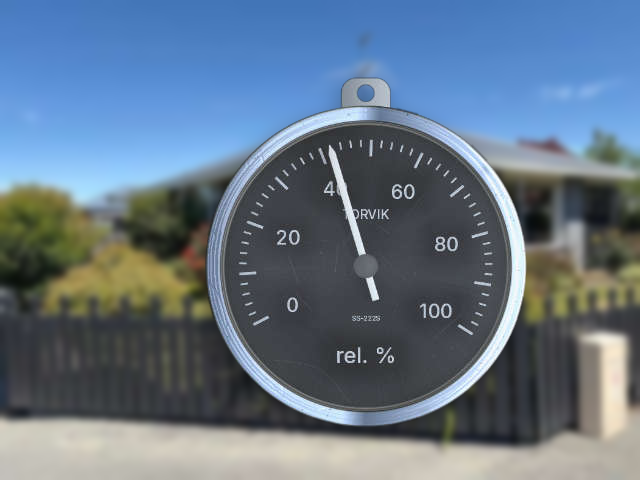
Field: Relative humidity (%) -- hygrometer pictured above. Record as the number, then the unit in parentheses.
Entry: 42 (%)
